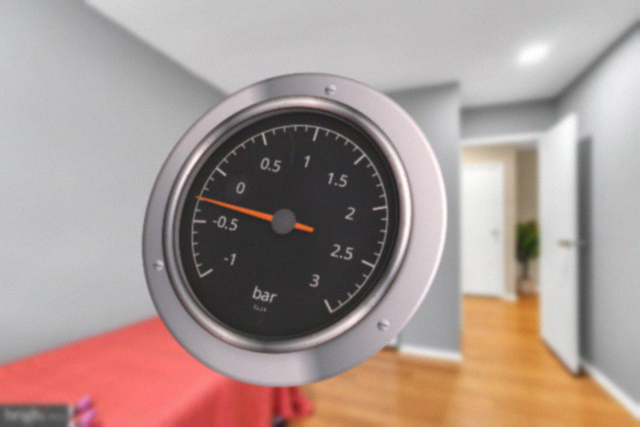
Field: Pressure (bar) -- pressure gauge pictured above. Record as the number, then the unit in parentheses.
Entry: -0.3 (bar)
